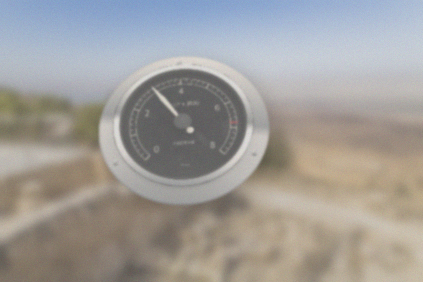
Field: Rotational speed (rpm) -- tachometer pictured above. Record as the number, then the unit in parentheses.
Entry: 3000 (rpm)
